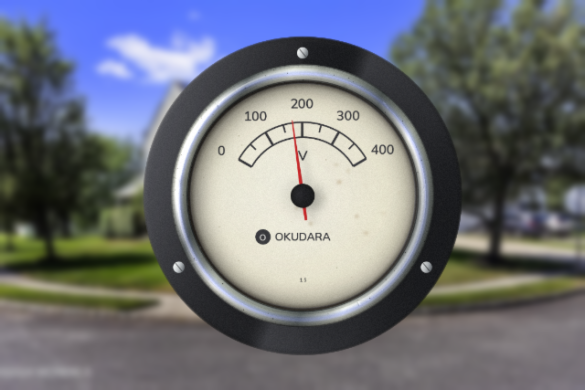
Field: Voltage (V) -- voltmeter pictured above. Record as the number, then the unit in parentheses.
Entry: 175 (V)
